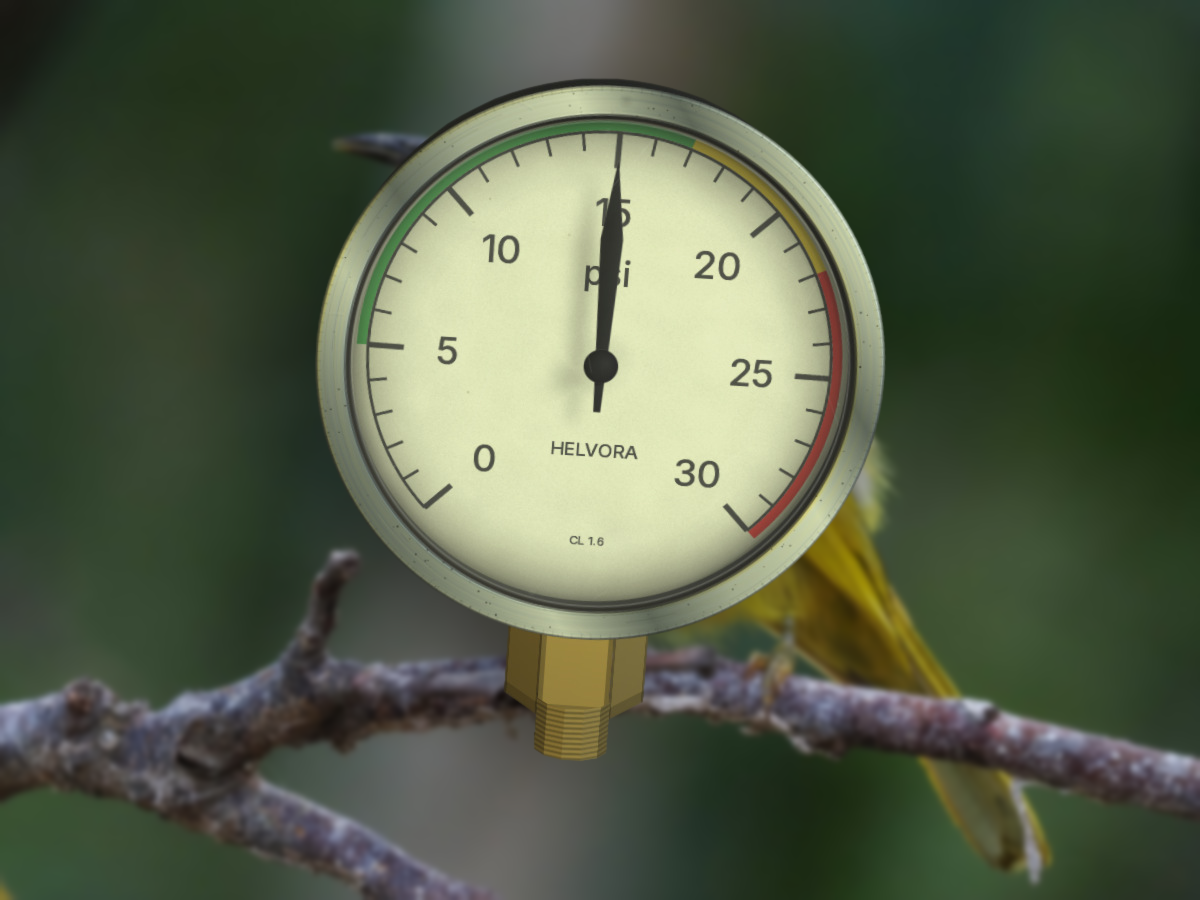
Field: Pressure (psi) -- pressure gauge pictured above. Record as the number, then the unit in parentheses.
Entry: 15 (psi)
